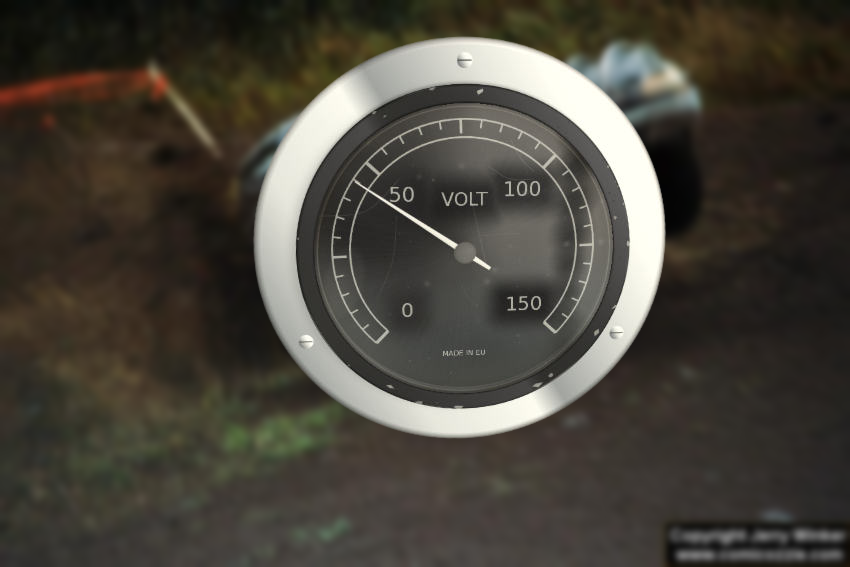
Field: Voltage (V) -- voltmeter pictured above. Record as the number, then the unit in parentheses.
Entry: 45 (V)
